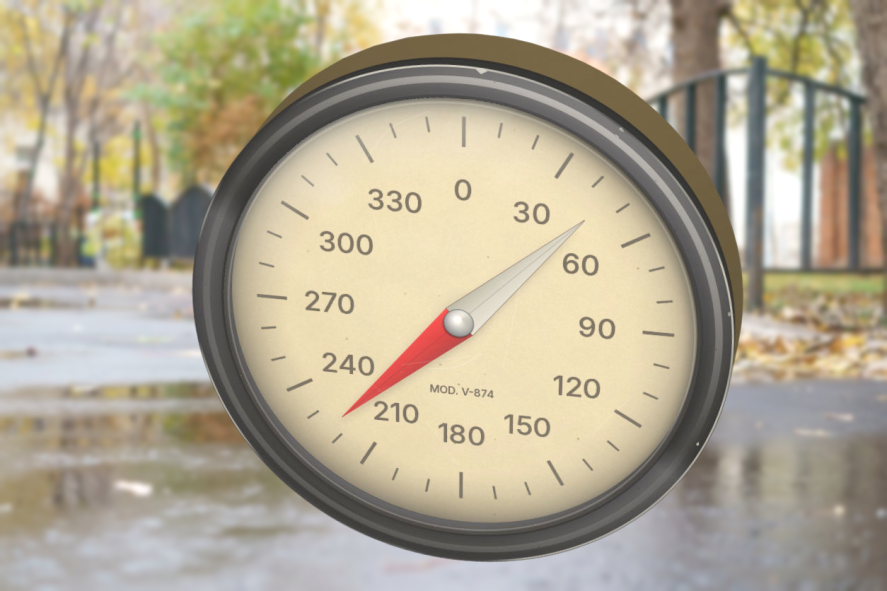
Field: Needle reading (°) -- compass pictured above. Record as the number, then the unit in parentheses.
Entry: 225 (°)
